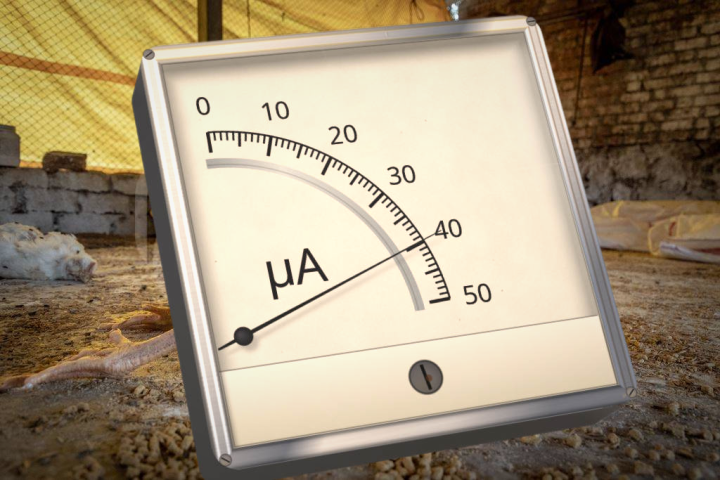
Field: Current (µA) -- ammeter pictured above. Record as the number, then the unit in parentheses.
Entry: 40 (µA)
